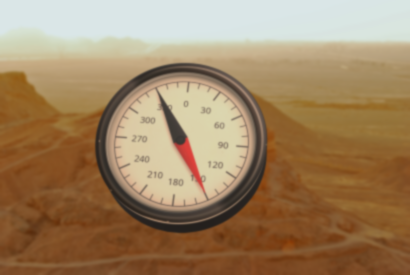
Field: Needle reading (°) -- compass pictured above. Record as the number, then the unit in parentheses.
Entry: 150 (°)
